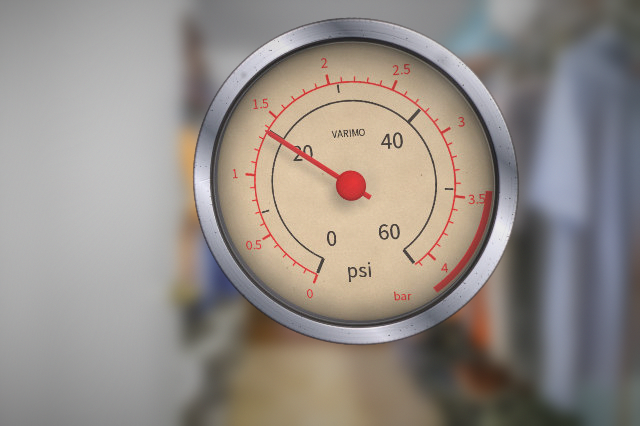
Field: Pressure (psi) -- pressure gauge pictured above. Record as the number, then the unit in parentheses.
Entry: 20 (psi)
